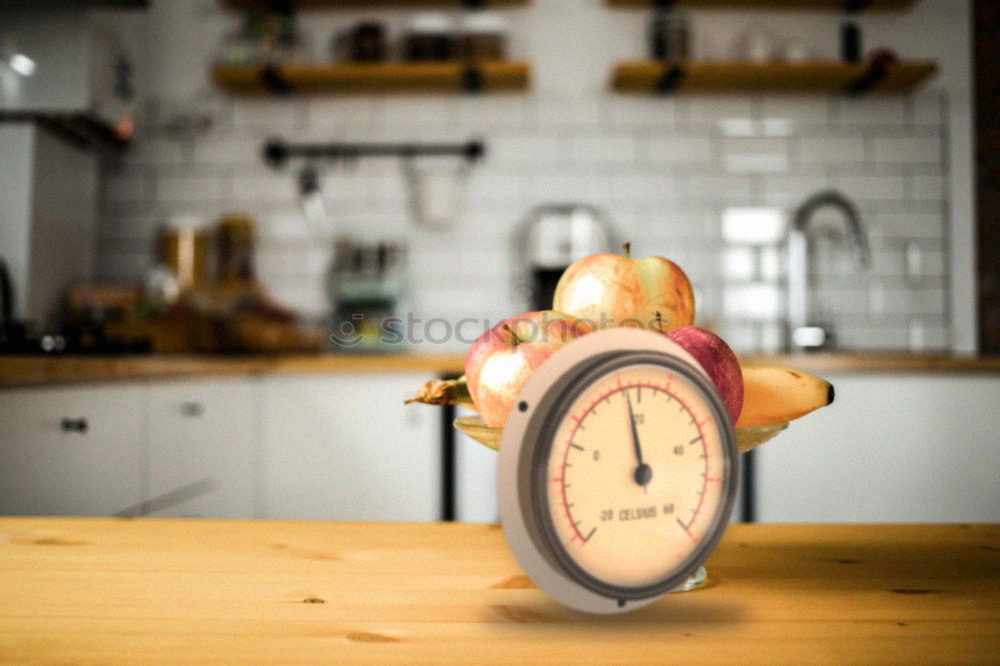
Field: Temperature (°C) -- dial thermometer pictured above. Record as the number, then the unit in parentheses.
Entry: 16 (°C)
